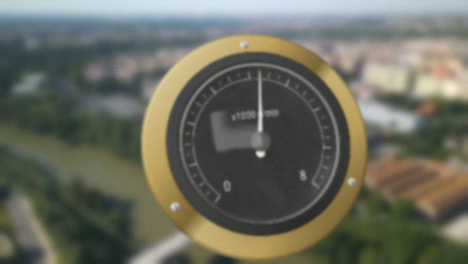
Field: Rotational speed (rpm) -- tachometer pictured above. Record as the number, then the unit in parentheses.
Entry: 4250 (rpm)
